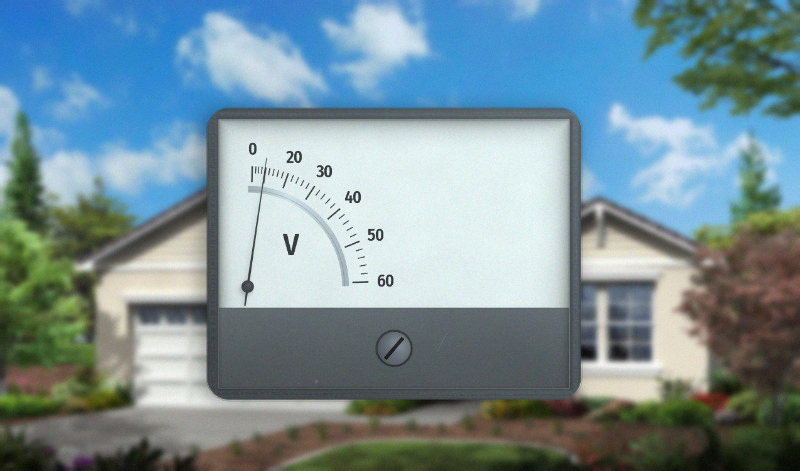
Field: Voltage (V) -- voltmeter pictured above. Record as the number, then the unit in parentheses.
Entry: 10 (V)
